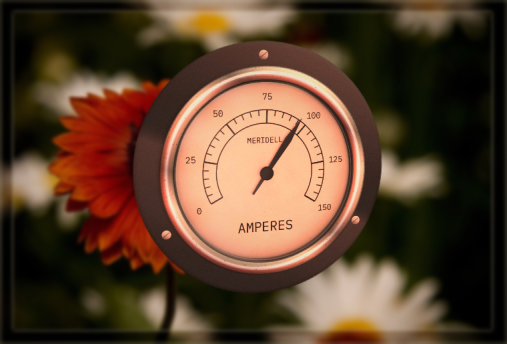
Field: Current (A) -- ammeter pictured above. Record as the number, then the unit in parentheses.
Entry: 95 (A)
